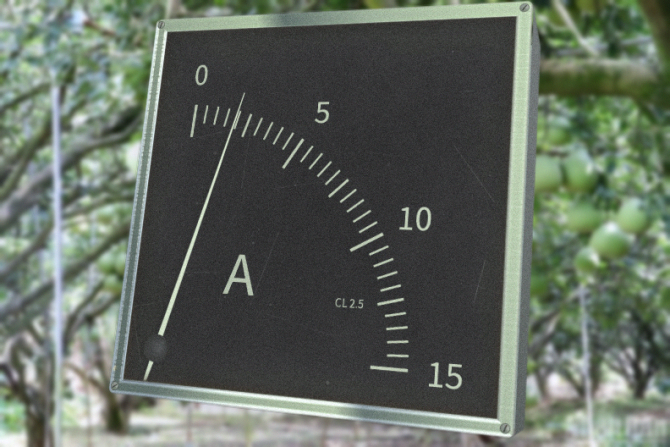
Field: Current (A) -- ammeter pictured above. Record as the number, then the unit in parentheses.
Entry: 2 (A)
